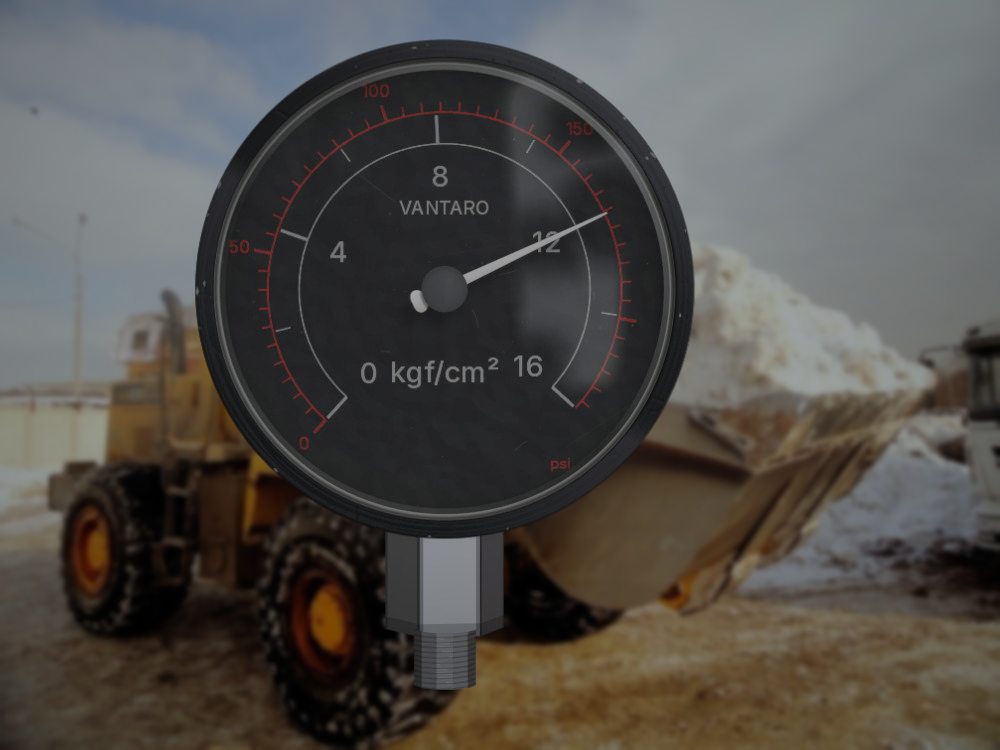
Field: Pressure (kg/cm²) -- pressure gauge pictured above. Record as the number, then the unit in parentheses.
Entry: 12 (kg/cm²)
